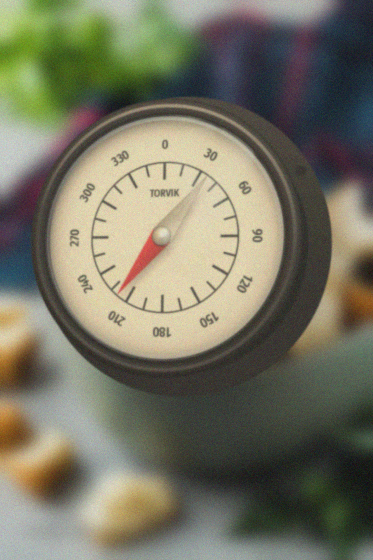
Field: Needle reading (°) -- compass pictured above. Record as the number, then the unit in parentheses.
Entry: 217.5 (°)
